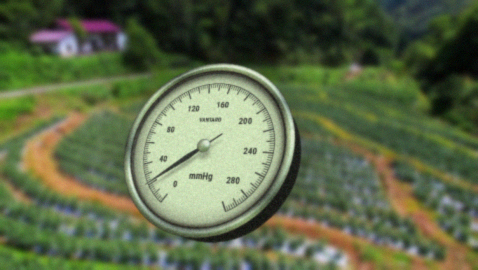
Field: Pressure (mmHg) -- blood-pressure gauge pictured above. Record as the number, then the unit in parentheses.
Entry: 20 (mmHg)
